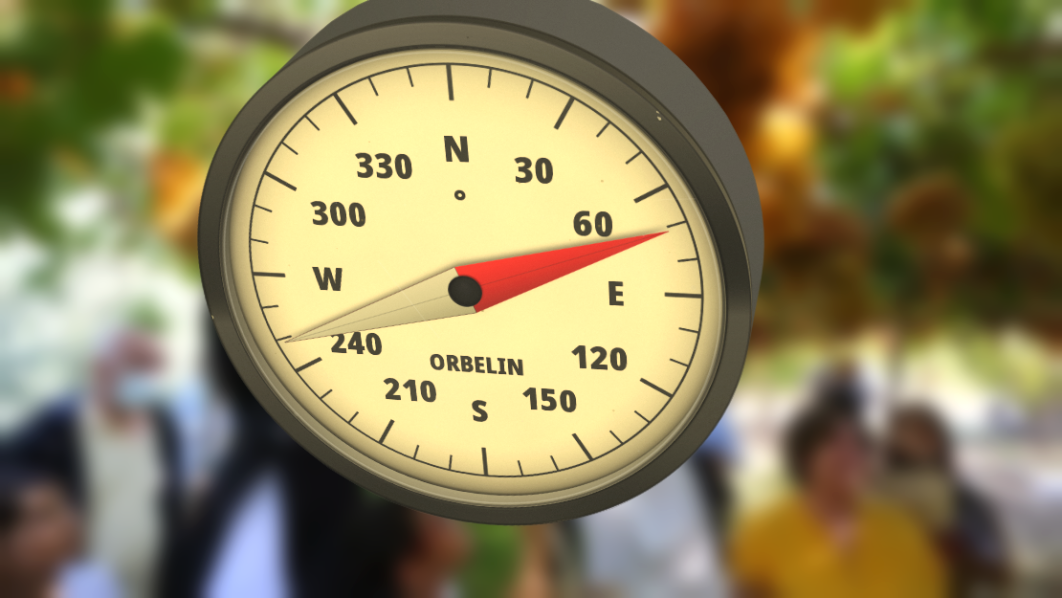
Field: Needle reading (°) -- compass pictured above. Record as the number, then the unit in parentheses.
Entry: 70 (°)
